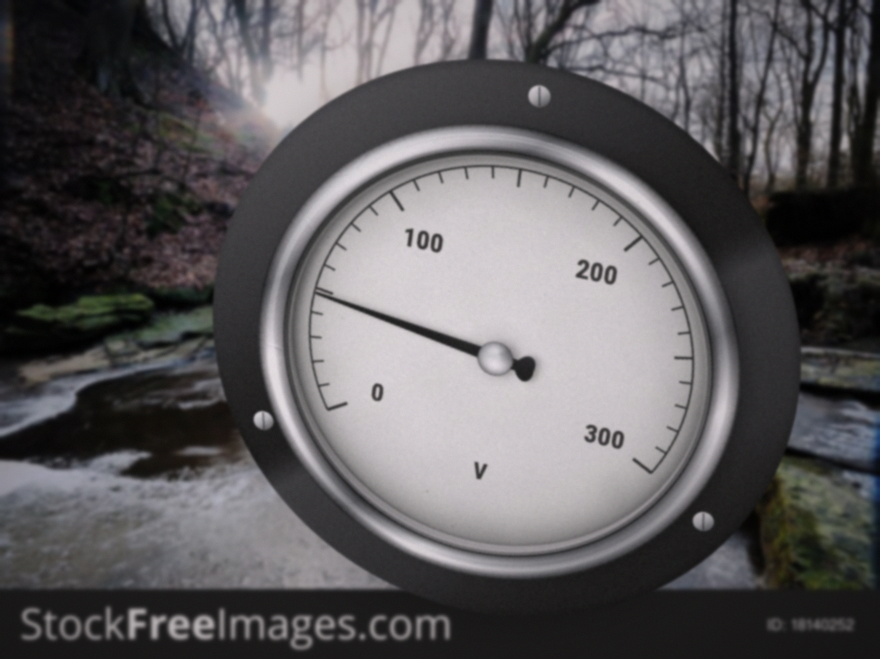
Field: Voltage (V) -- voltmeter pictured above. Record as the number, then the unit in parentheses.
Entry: 50 (V)
